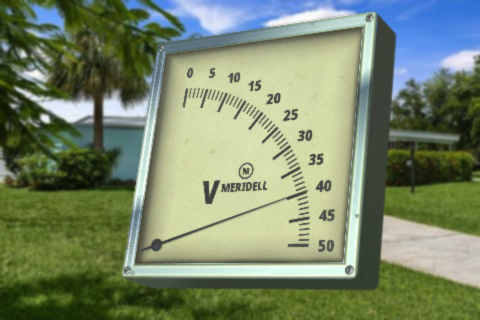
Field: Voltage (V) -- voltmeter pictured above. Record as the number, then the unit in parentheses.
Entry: 40 (V)
